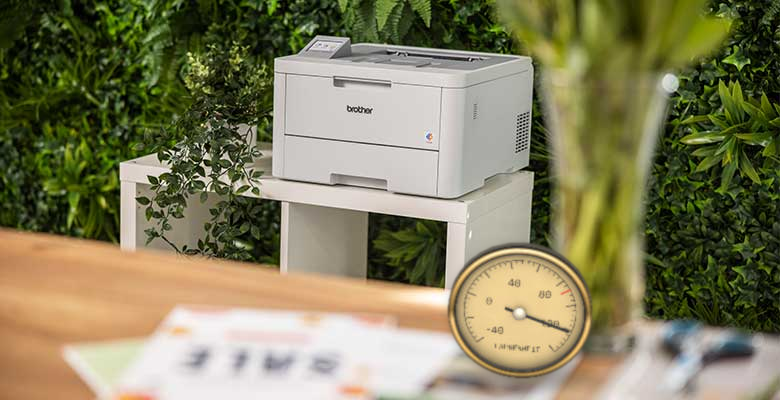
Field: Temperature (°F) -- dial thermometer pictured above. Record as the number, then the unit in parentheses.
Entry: 120 (°F)
